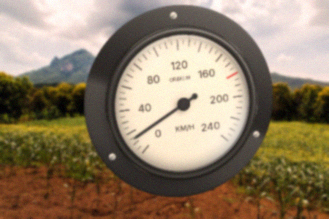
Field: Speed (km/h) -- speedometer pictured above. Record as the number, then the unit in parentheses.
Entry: 15 (km/h)
